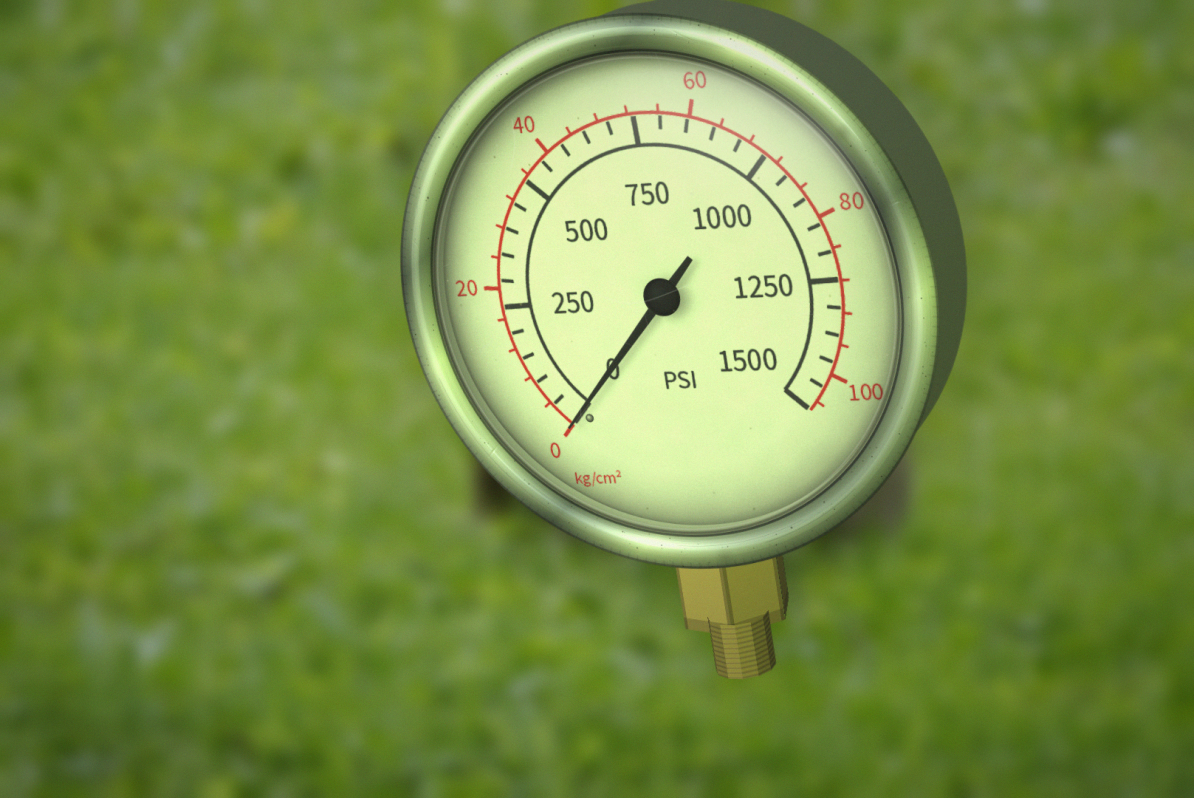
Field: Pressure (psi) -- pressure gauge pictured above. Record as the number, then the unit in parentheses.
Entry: 0 (psi)
